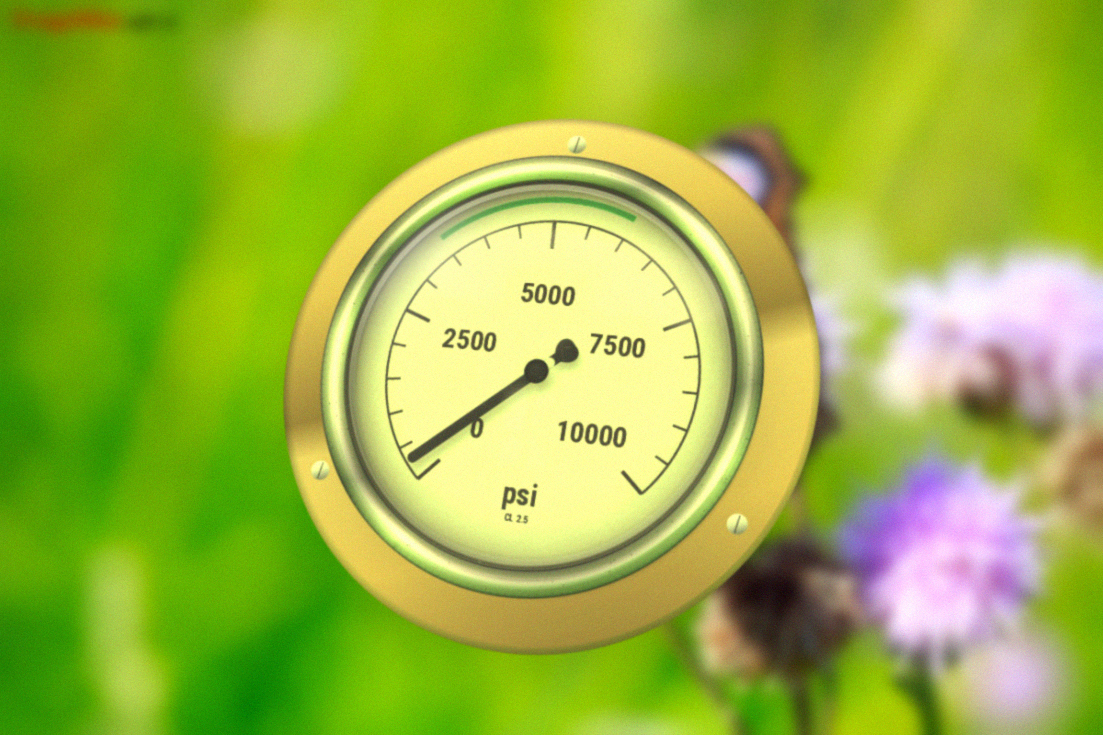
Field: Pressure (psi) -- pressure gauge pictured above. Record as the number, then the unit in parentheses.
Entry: 250 (psi)
